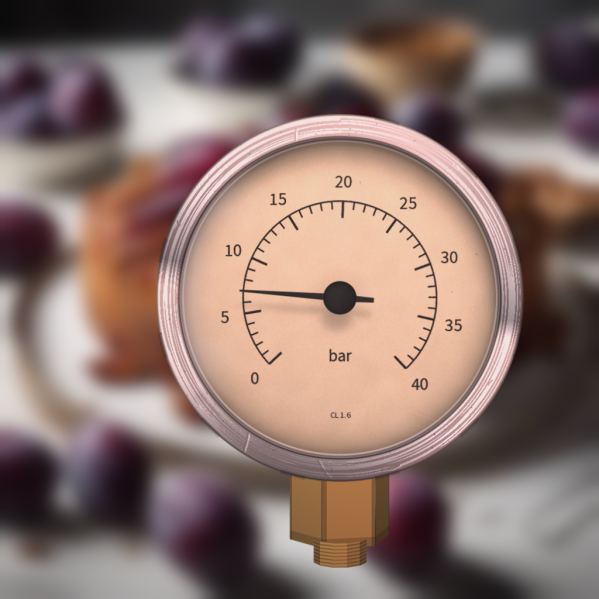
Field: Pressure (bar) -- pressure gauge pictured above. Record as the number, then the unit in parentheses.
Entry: 7 (bar)
